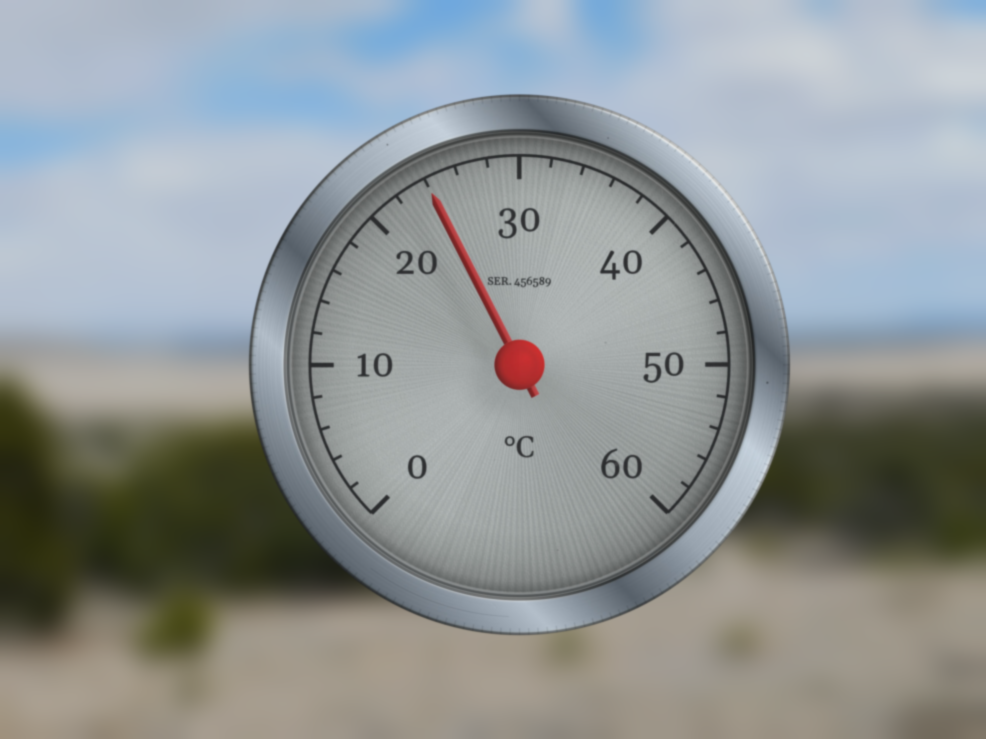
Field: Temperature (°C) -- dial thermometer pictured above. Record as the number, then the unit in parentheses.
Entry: 24 (°C)
